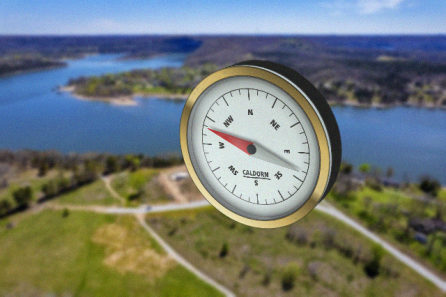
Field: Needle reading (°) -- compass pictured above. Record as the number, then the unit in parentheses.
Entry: 290 (°)
